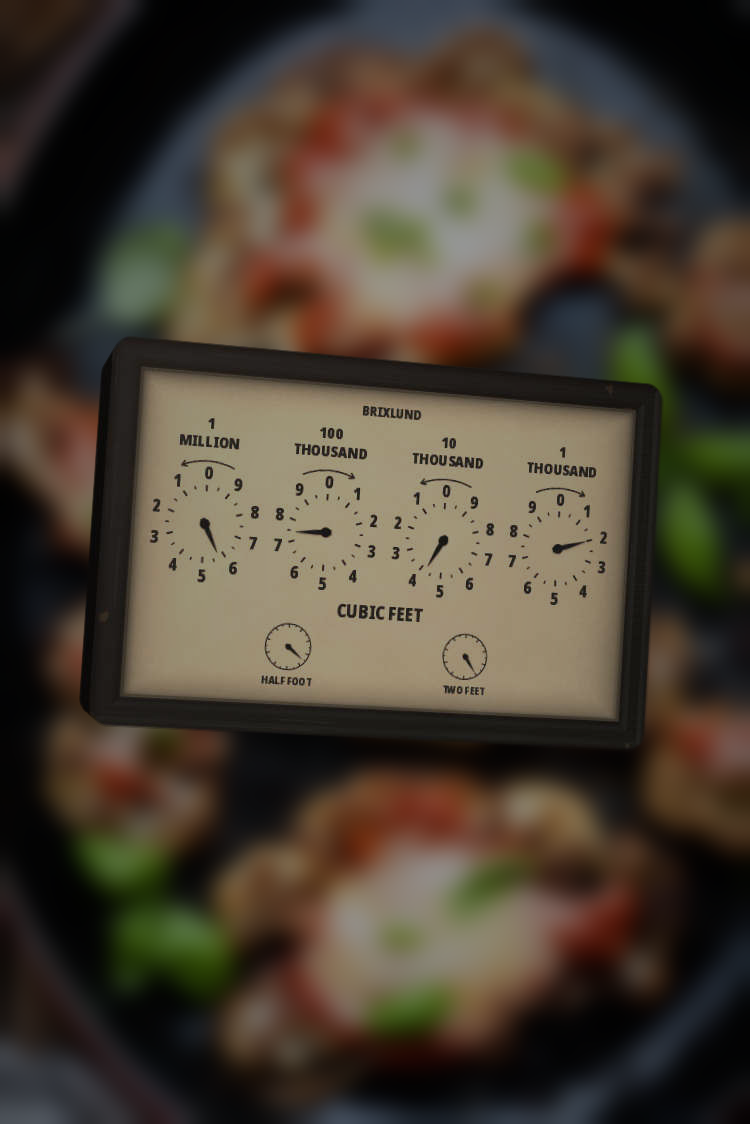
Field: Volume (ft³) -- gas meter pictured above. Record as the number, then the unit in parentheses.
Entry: 574200 (ft³)
